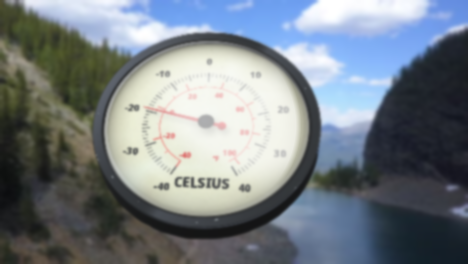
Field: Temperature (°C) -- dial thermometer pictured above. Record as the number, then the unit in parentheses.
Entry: -20 (°C)
